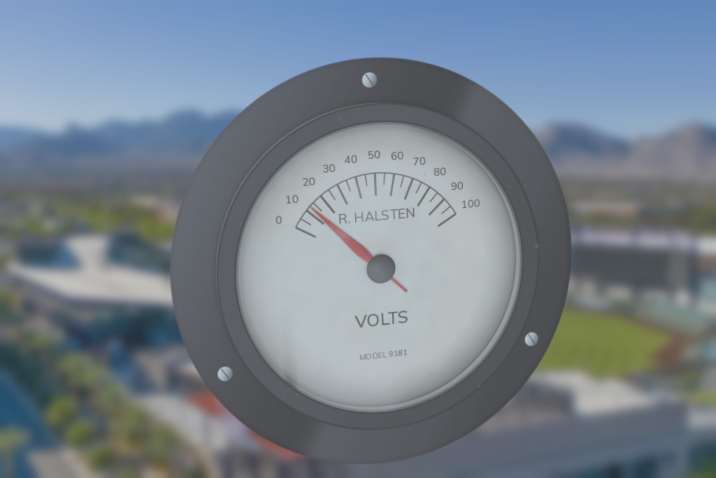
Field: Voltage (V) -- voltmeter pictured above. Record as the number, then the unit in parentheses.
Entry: 12.5 (V)
